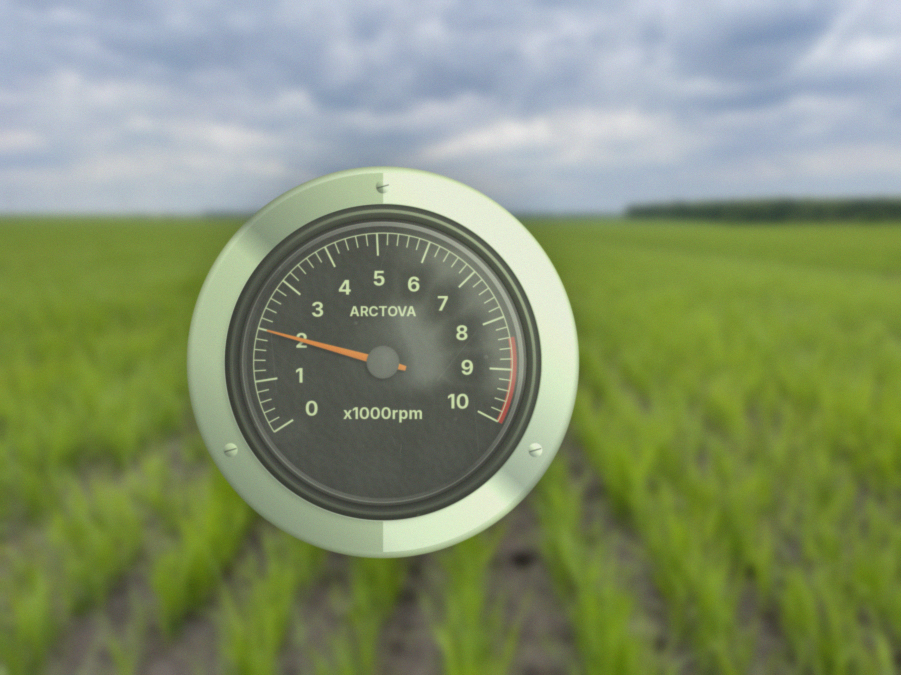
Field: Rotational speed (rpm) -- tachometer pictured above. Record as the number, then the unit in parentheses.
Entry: 2000 (rpm)
